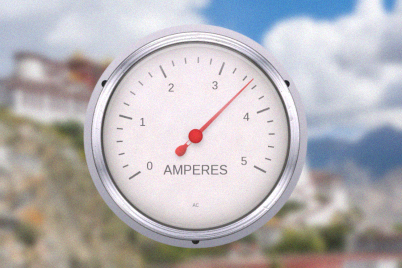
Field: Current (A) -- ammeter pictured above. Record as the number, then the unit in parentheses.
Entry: 3.5 (A)
